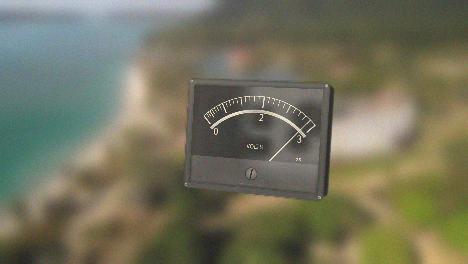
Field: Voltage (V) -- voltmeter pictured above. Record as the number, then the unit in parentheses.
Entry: 2.9 (V)
